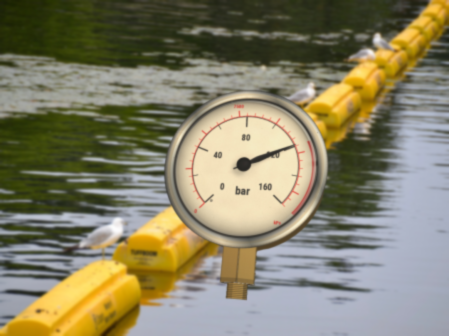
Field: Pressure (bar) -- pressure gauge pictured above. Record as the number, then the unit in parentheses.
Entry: 120 (bar)
